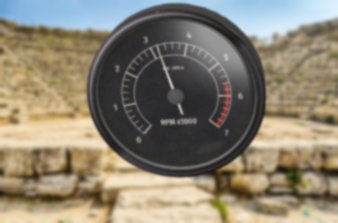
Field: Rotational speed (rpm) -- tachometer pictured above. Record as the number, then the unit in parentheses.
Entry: 3200 (rpm)
